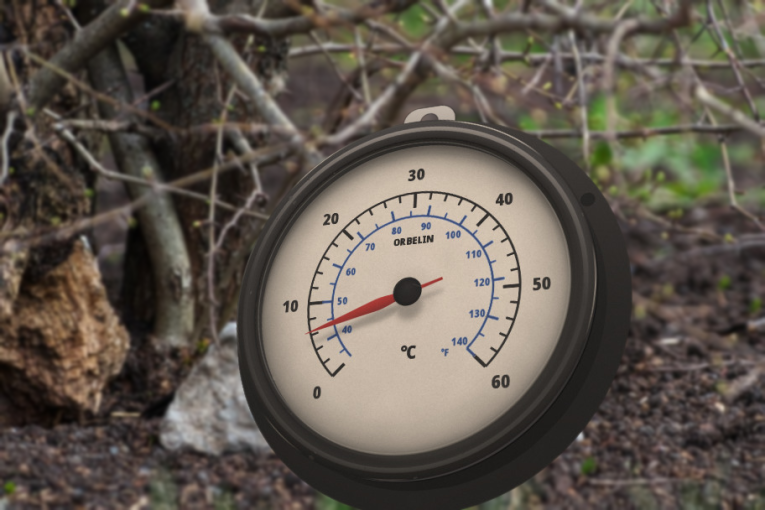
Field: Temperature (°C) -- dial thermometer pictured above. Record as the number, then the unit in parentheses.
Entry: 6 (°C)
